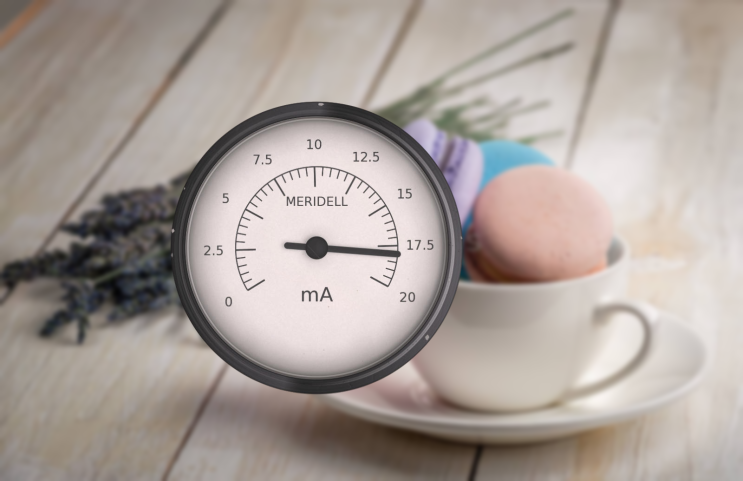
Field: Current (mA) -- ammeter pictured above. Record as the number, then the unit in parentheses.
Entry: 18 (mA)
